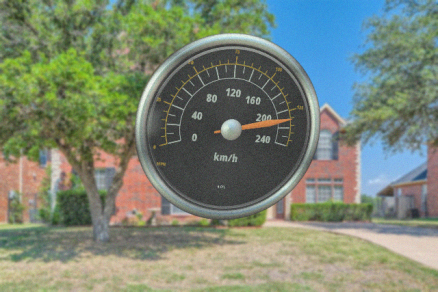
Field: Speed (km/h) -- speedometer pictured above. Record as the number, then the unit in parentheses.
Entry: 210 (km/h)
